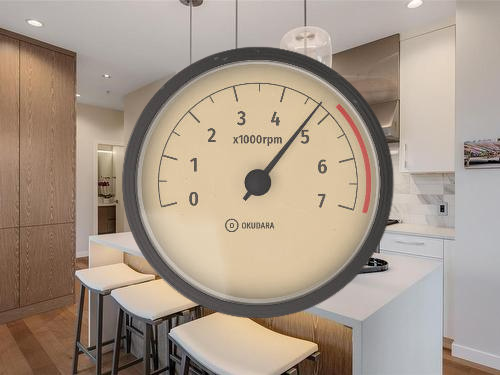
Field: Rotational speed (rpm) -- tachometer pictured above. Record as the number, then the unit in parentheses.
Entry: 4750 (rpm)
